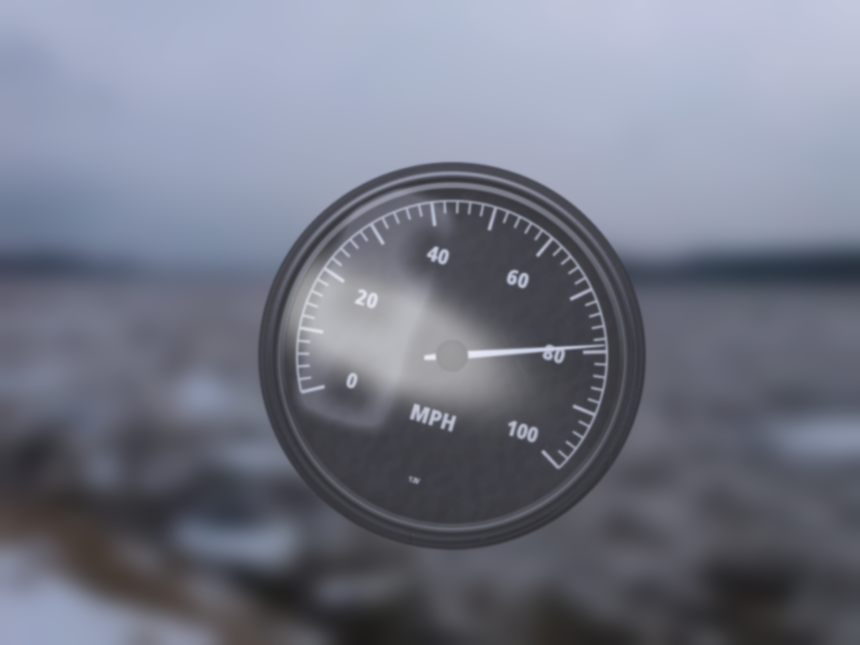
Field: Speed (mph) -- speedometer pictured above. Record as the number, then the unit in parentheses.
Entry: 79 (mph)
